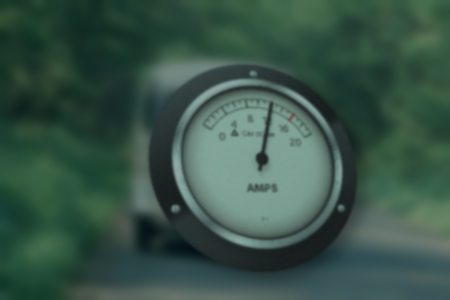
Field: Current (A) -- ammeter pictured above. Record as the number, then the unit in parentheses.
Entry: 12 (A)
